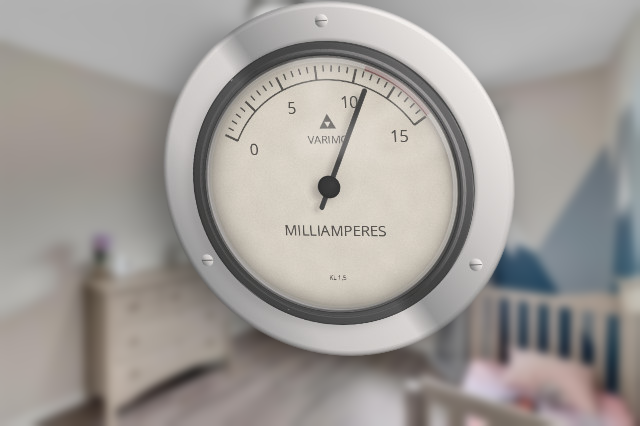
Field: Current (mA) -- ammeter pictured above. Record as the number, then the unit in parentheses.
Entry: 11 (mA)
